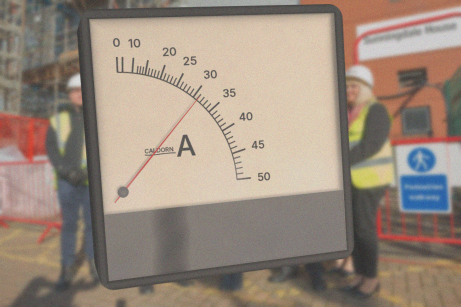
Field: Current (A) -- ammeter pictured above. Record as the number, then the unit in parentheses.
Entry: 31 (A)
